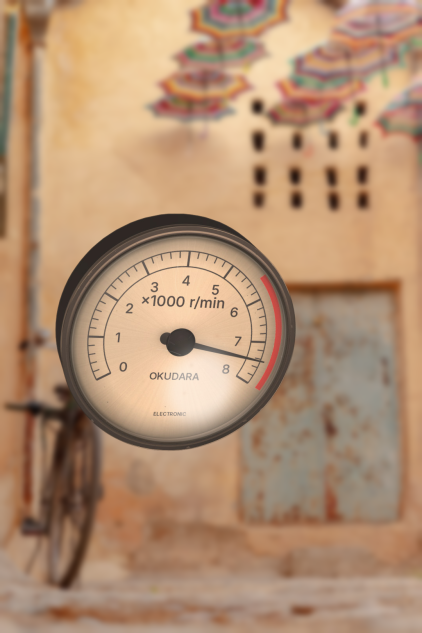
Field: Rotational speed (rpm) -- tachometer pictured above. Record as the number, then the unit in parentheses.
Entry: 7400 (rpm)
